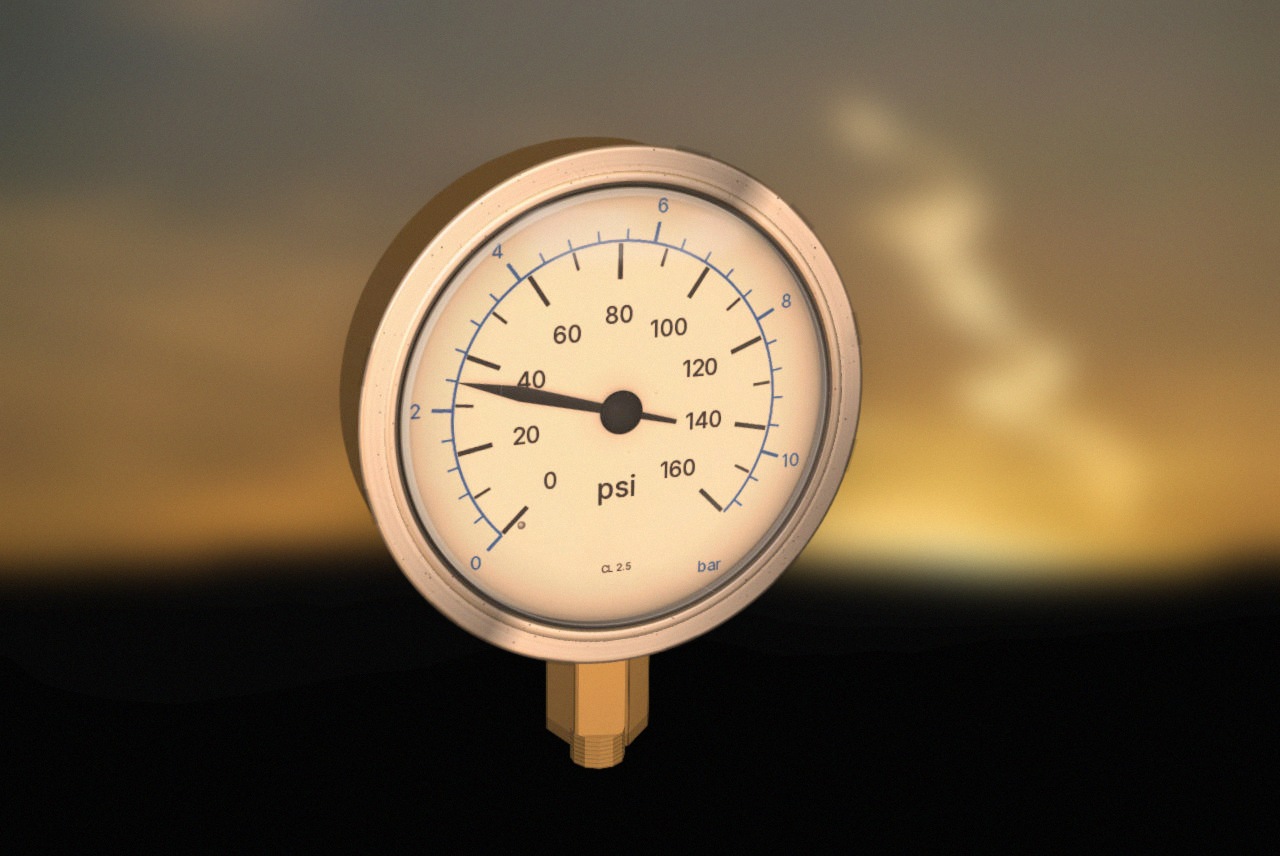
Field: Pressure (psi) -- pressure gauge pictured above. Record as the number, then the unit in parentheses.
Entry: 35 (psi)
